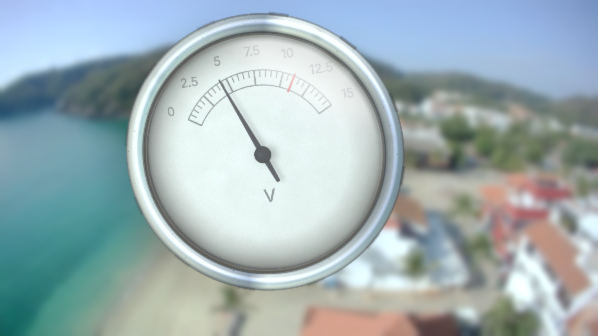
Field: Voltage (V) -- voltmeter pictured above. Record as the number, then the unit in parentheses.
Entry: 4.5 (V)
